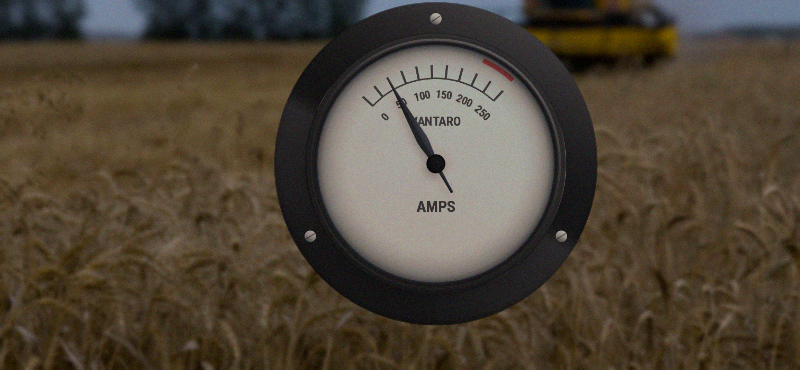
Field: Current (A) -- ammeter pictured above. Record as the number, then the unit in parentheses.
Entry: 50 (A)
